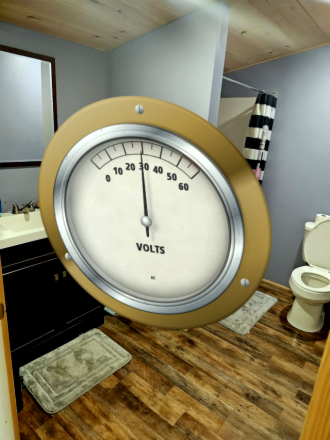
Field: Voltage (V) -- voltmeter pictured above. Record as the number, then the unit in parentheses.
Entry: 30 (V)
